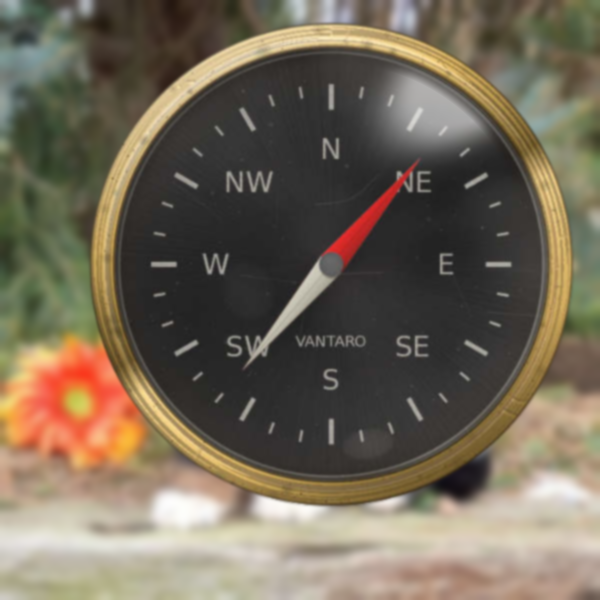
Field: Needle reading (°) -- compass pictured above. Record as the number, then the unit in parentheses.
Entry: 40 (°)
